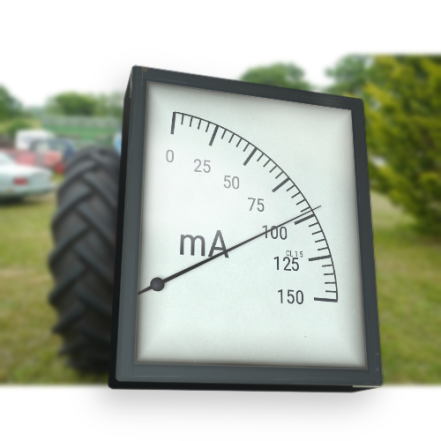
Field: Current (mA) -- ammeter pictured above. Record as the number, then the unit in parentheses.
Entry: 97.5 (mA)
